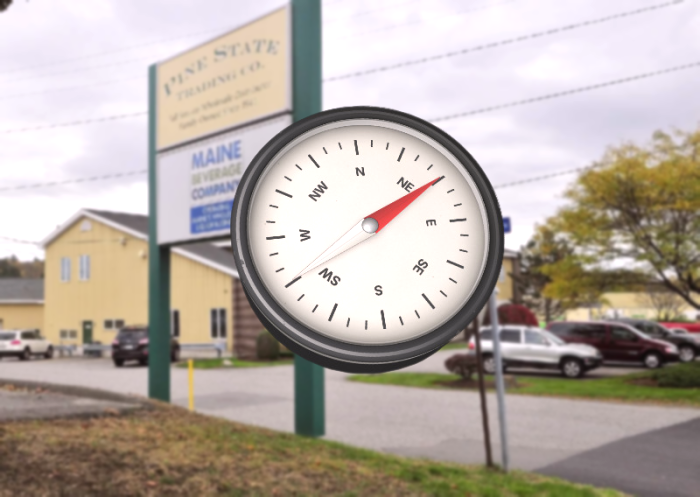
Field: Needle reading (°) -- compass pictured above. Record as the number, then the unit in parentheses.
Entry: 60 (°)
